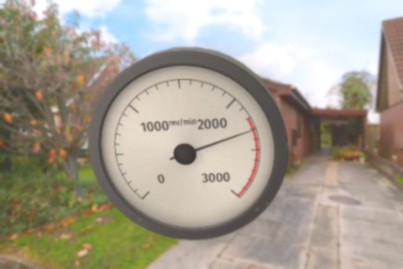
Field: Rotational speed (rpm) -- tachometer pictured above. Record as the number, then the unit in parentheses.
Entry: 2300 (rpm)
